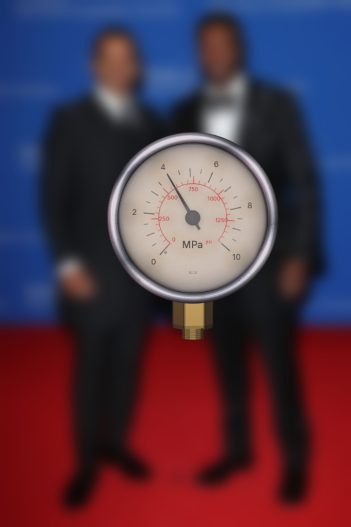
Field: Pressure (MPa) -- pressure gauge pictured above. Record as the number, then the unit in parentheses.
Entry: 4 (MPa)
